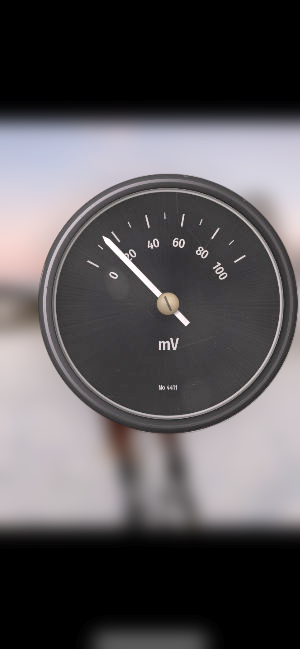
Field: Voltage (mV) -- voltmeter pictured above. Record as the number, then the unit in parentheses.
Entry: 15 (mV)
